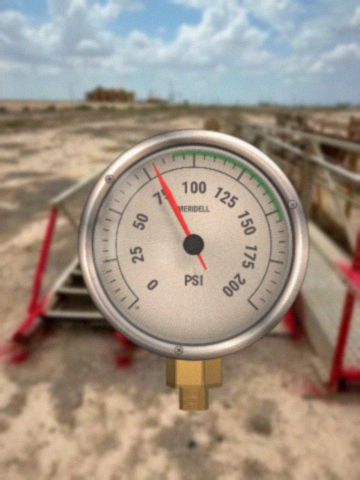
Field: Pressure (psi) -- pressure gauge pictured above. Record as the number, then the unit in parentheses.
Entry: 80 (psi)
